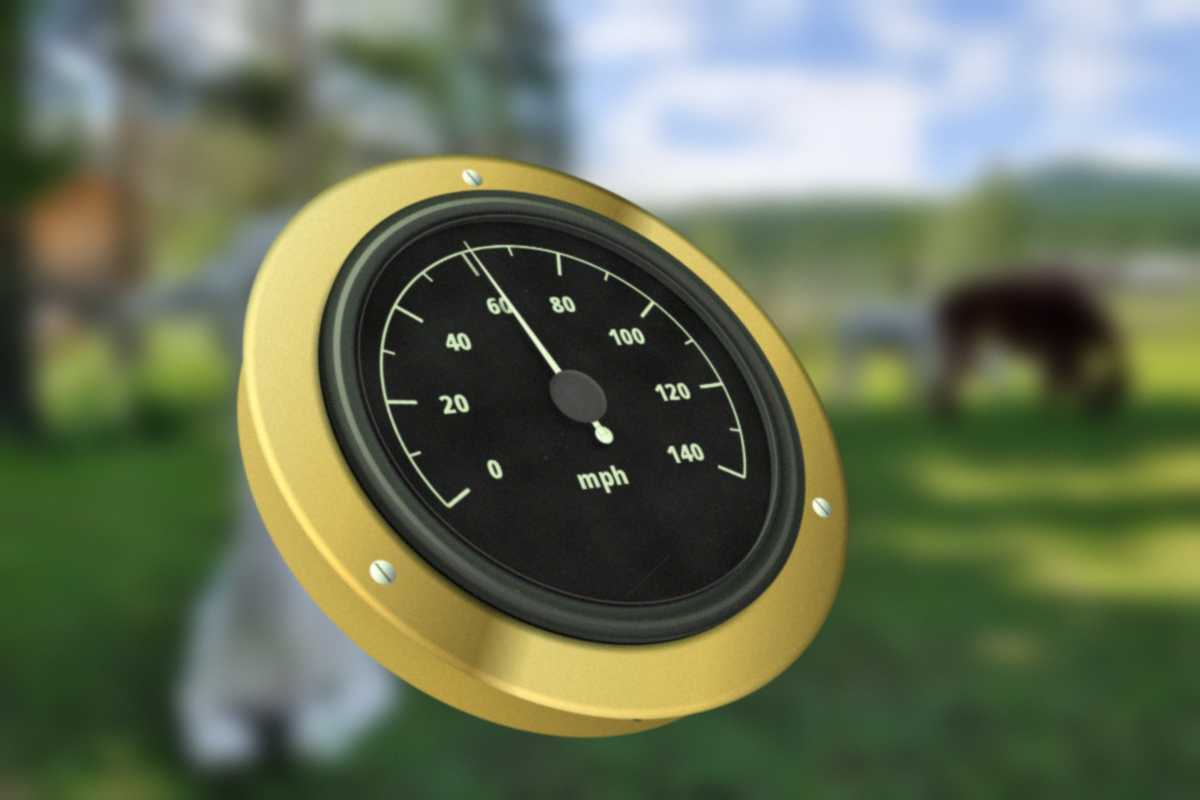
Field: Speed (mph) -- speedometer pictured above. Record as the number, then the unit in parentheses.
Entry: 60 (mph)
